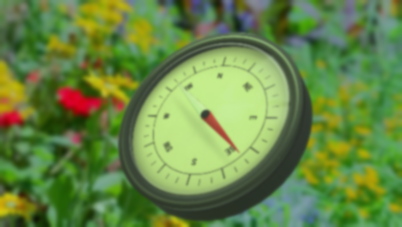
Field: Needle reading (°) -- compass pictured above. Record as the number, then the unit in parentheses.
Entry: 130 (°)
